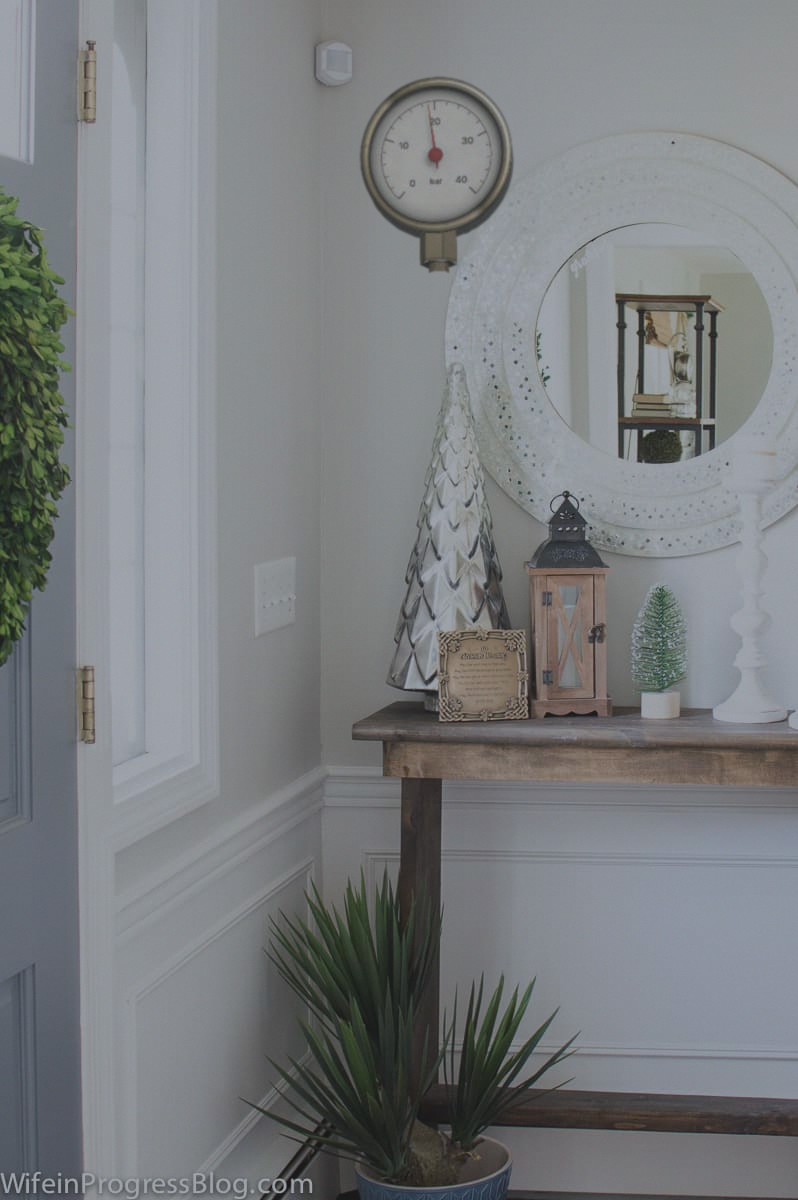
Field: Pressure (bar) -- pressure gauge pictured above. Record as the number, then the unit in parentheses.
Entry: 19 (bar)
